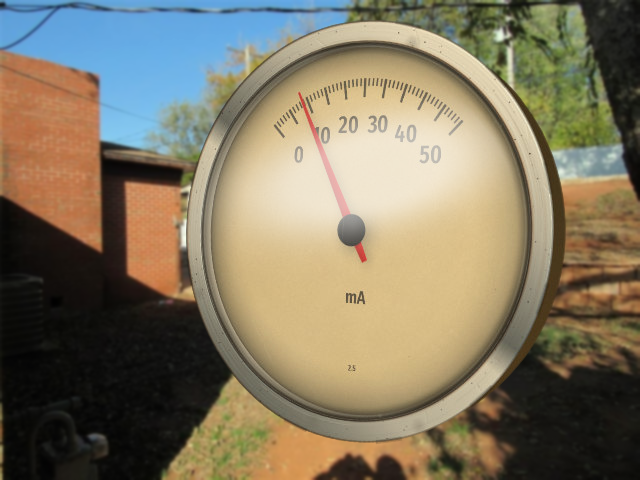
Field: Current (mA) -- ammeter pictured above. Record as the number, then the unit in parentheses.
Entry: 10 (mA)
